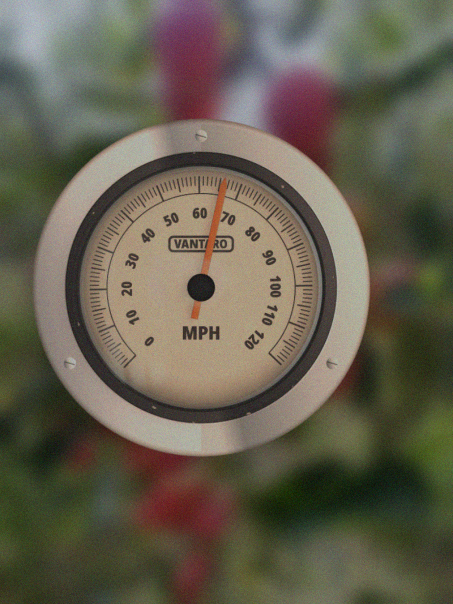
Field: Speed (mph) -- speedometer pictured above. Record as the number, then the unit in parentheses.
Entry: 66 (mph)
